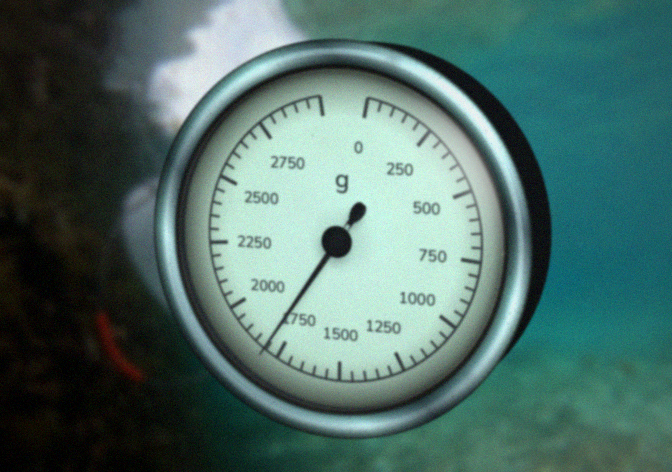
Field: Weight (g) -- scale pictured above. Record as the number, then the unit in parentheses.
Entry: 1800 (g)
